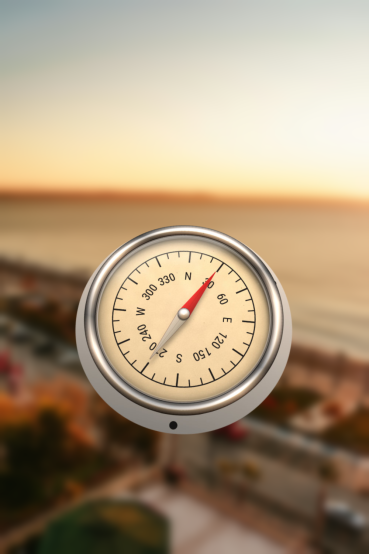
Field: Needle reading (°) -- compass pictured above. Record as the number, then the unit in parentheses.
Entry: 30 (°)
